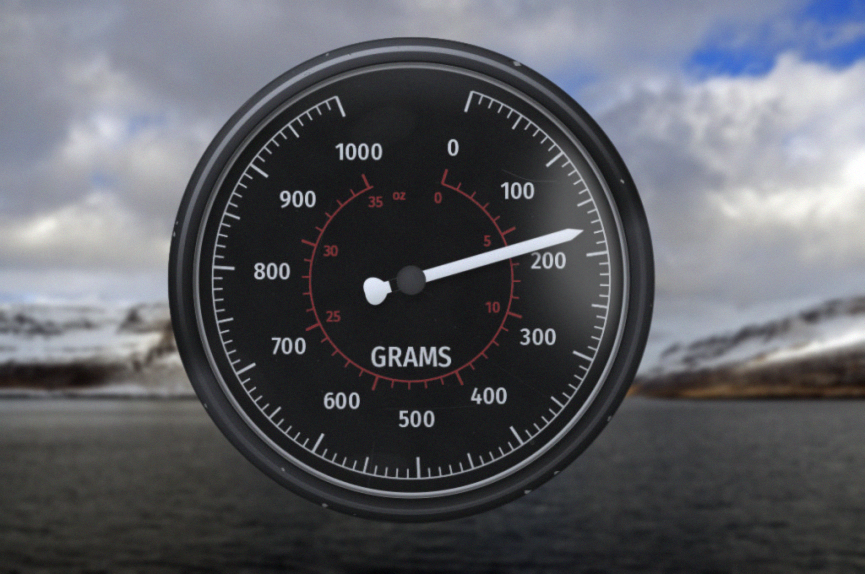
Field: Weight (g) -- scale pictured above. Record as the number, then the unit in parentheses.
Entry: 175 (g)
